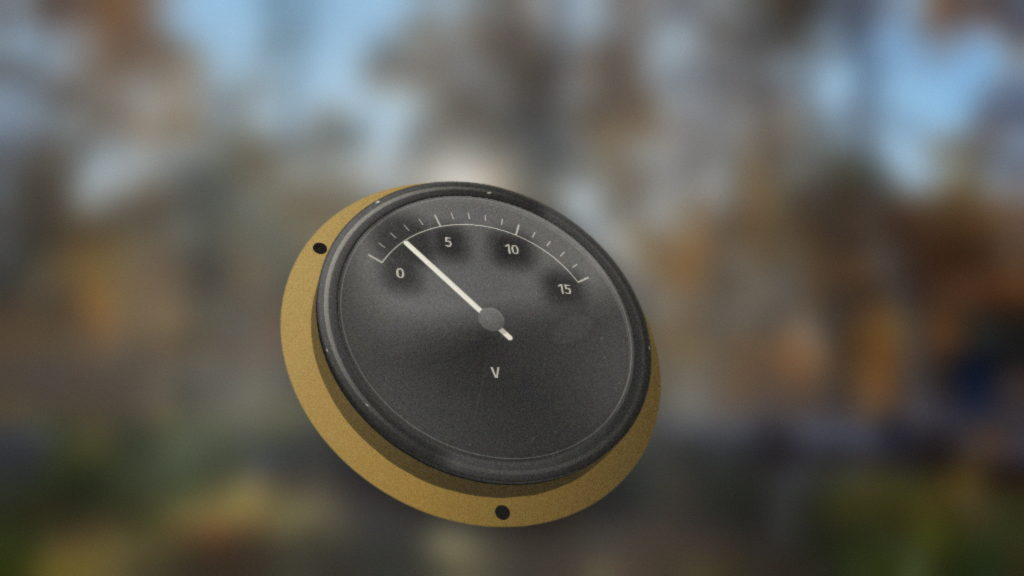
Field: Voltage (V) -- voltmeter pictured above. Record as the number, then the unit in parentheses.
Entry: 2 (V)
